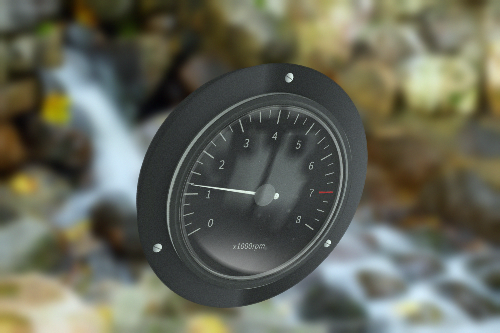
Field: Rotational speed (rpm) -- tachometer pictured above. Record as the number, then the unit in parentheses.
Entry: 1250 (rpm)
